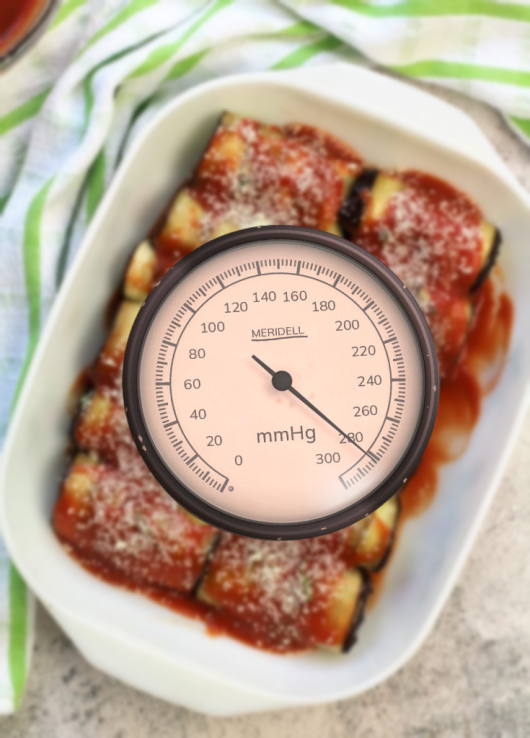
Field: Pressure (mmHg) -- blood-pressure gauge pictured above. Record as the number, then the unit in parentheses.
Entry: 282 (mmHg)
